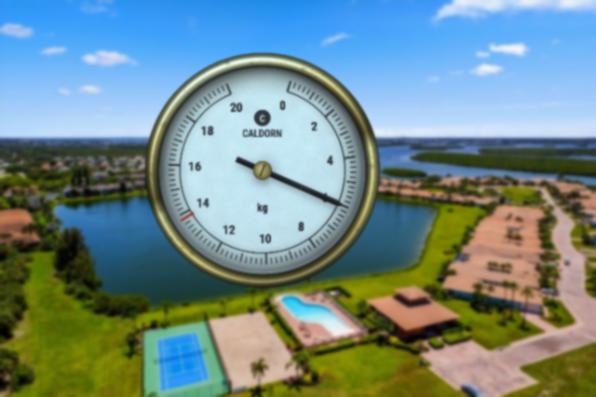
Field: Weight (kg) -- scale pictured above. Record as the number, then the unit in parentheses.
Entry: 6 (kg)
